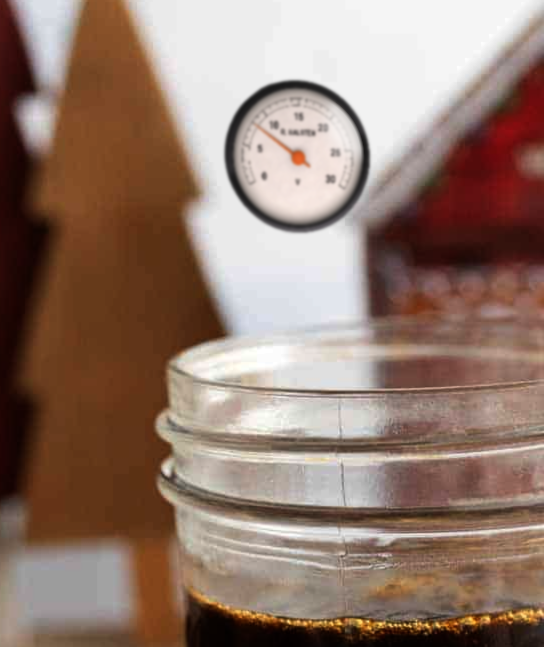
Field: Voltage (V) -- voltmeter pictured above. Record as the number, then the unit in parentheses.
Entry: 8 (V)
